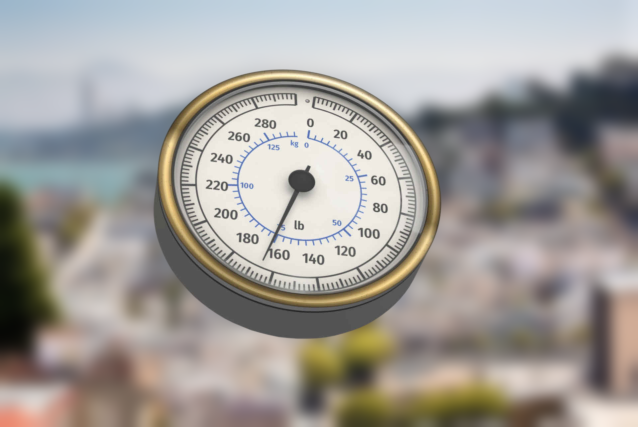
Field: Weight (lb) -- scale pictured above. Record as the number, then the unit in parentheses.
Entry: 166 (lb)
